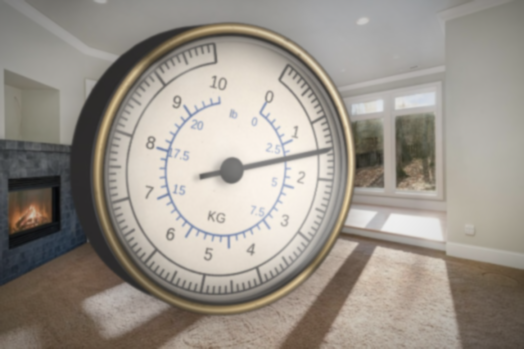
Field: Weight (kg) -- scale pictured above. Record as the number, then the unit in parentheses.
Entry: 1.5 (kg)
